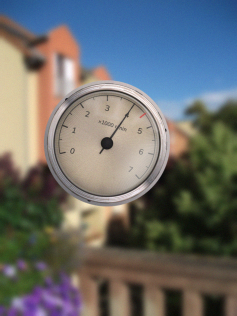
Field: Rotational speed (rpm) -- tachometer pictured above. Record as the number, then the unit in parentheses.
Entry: 4000 (rpm)
